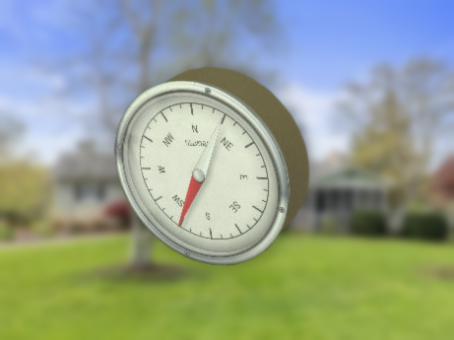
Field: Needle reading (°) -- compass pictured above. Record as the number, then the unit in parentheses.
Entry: 210 (°)
